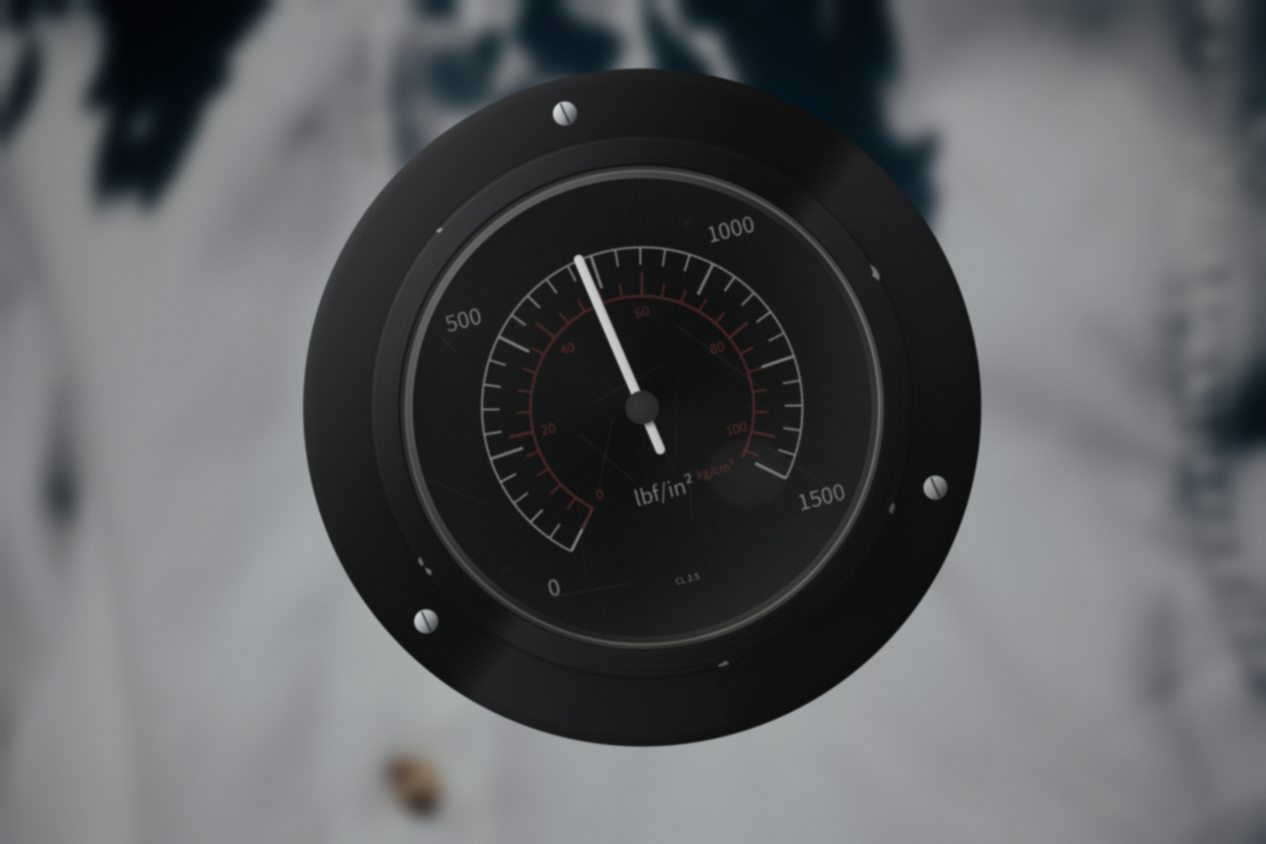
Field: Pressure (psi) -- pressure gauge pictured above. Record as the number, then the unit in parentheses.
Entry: 725 (psi)
